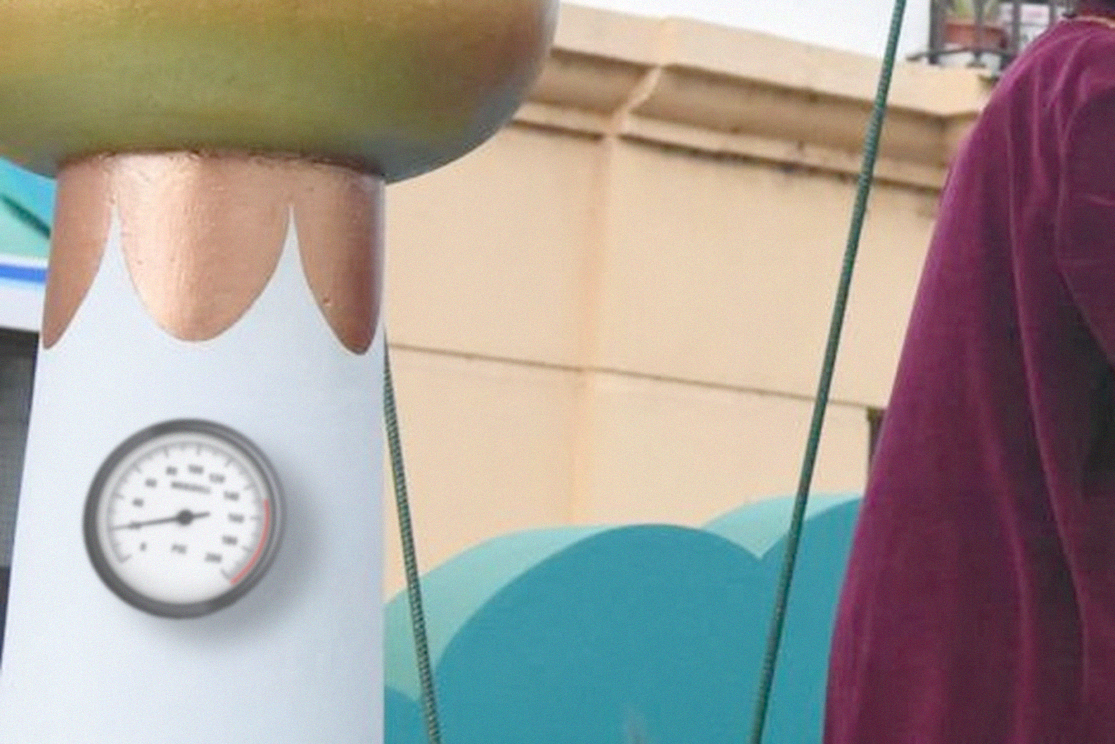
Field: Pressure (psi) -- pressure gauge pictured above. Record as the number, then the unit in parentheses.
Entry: 20 (psi)
